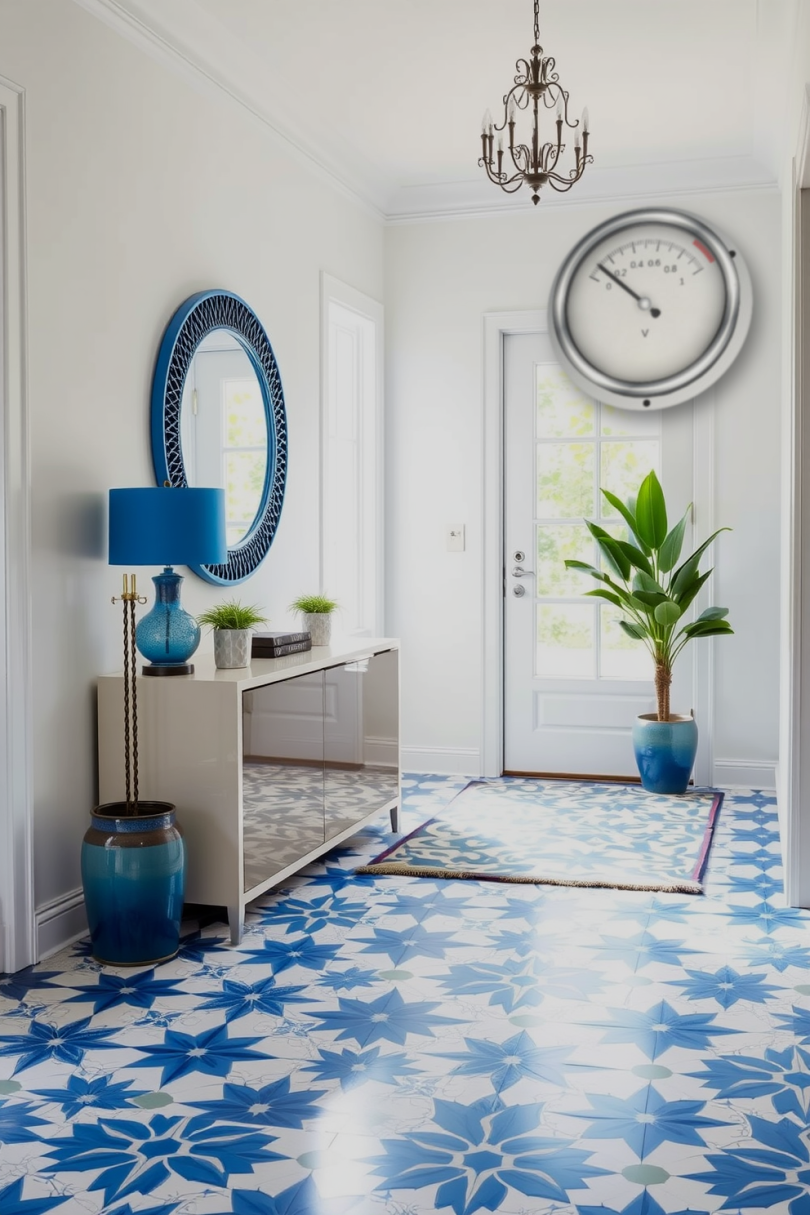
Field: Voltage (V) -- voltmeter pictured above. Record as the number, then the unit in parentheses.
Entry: 0.1 (V)
